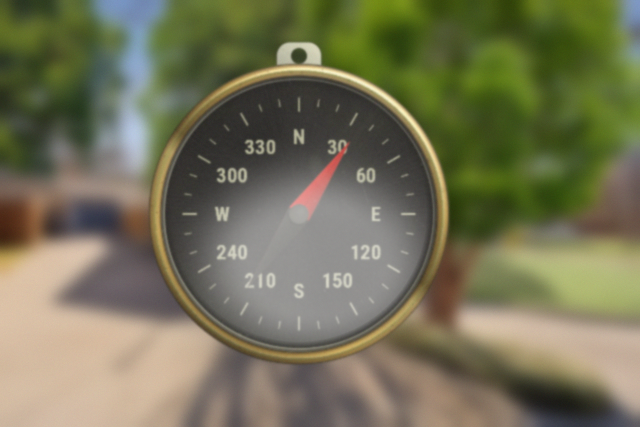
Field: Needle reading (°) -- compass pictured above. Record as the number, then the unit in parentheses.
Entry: 35 (°)
